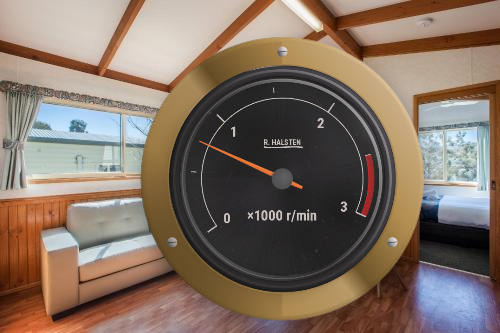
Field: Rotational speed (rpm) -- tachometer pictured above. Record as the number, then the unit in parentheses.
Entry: 750 (rpm)
